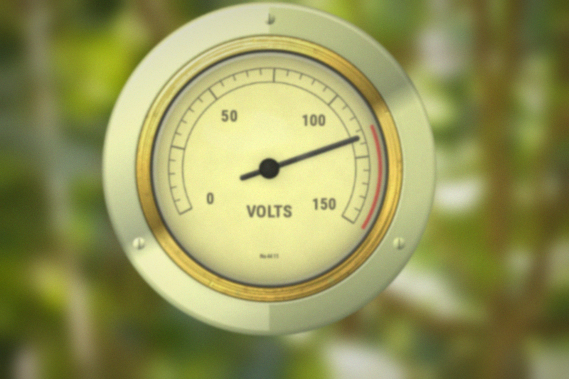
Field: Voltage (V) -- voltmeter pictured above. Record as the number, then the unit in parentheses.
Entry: 117.5 (V)
